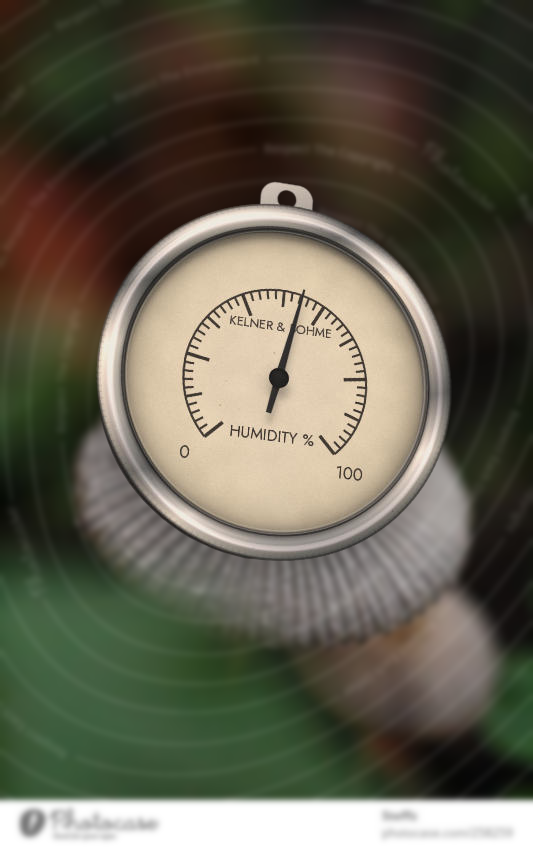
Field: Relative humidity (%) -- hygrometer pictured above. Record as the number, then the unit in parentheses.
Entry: 54 (%)
